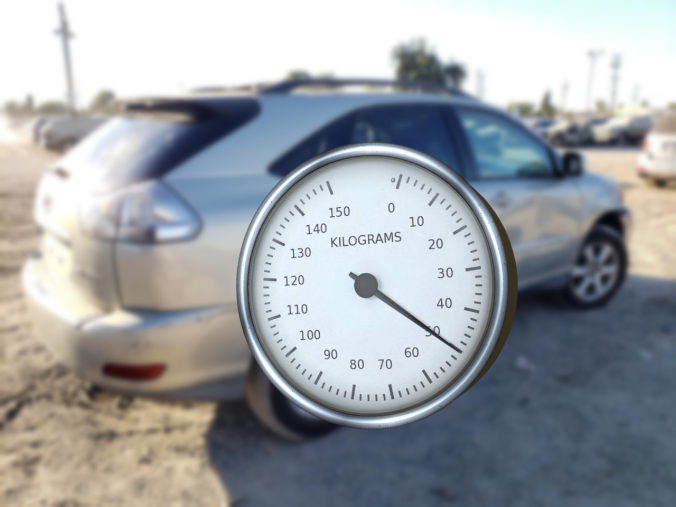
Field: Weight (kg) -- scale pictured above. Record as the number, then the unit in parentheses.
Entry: 50 (kg)
